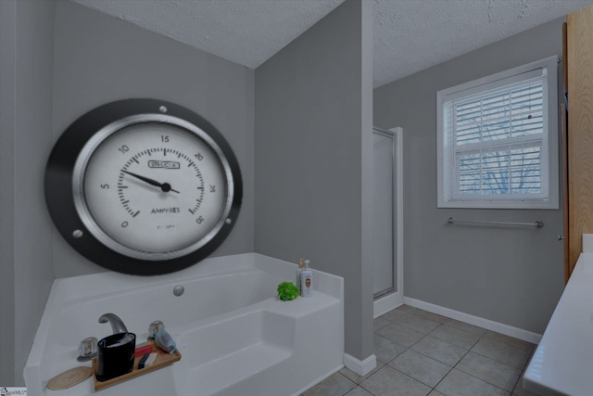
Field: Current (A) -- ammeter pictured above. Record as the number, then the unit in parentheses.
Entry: 7.5 (A)
